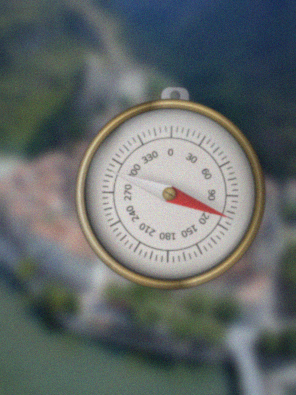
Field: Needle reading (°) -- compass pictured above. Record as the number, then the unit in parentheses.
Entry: 110 (°)
